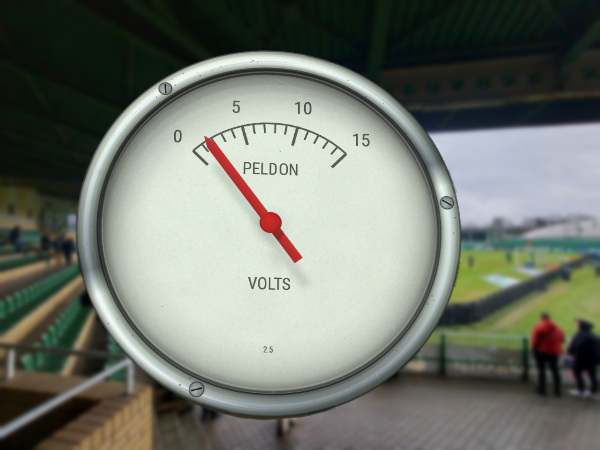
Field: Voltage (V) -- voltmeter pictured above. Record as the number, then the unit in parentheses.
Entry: 1.5 (V)
